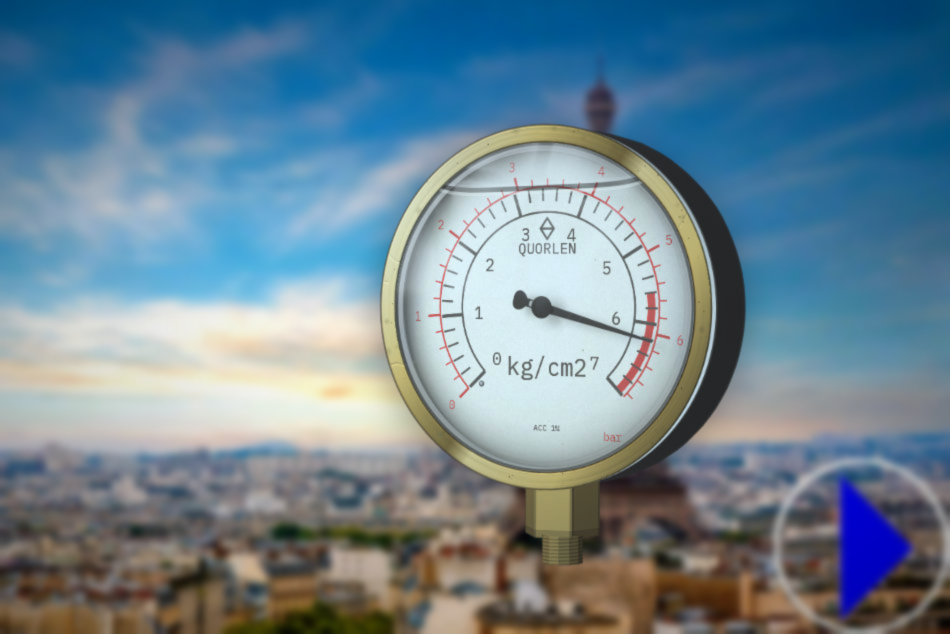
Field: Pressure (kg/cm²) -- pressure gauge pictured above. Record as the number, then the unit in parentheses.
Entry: 6.2 (kg/cm²)
